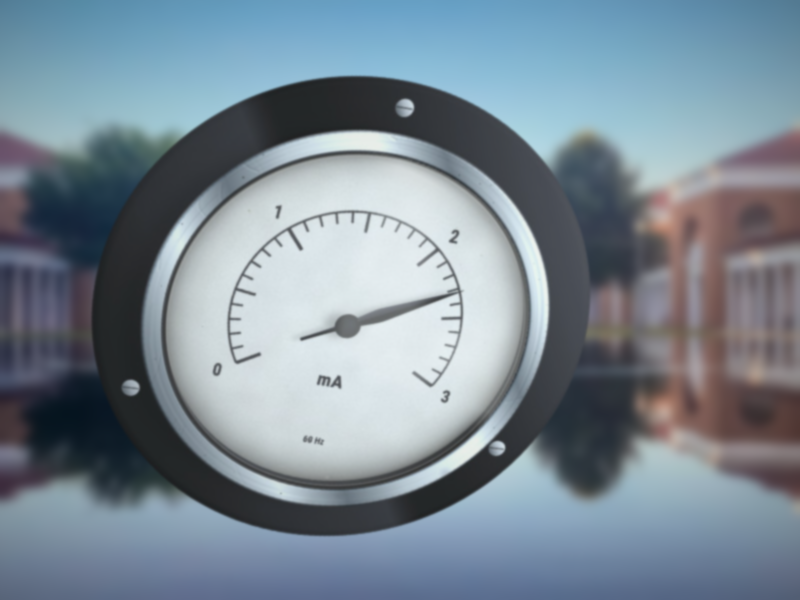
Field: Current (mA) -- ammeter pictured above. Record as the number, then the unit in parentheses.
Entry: 2.3 (mA)
